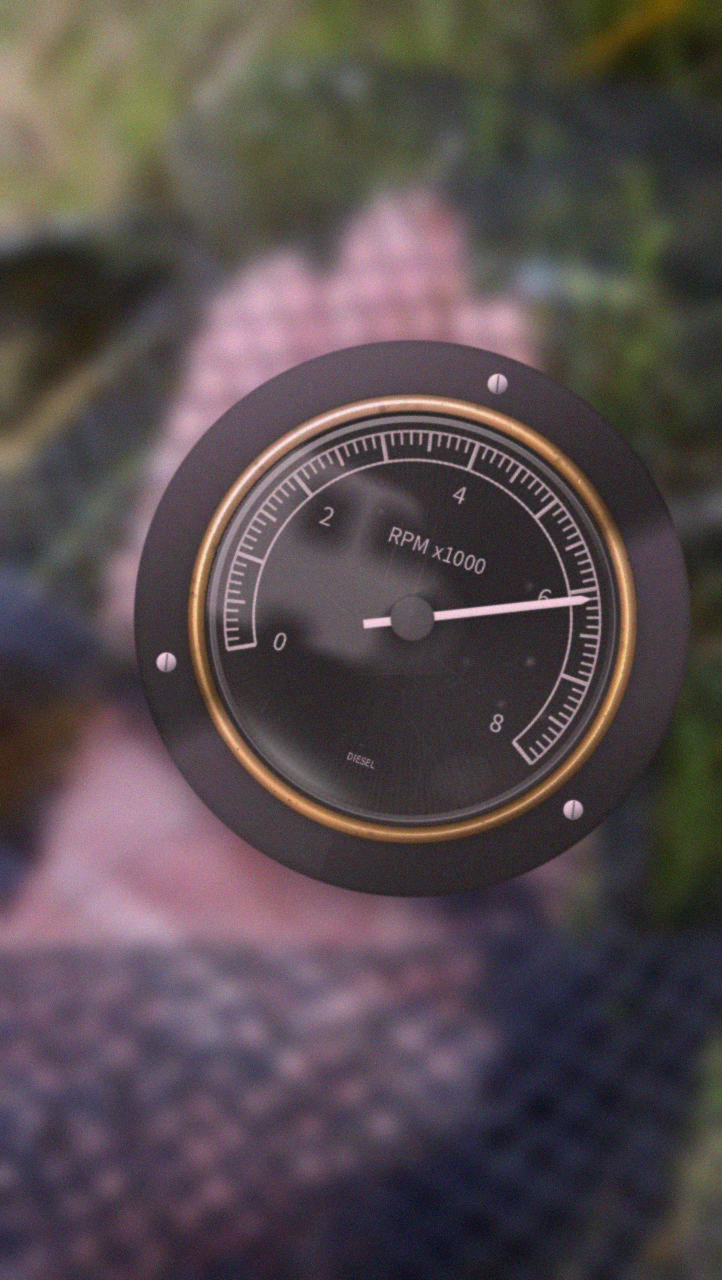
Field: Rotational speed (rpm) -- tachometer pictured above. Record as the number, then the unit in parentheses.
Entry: 6100 (rpm)
